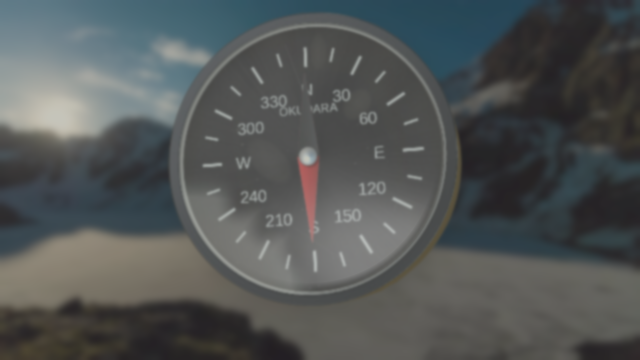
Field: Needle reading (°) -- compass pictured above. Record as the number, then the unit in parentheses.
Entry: 180 (°)
